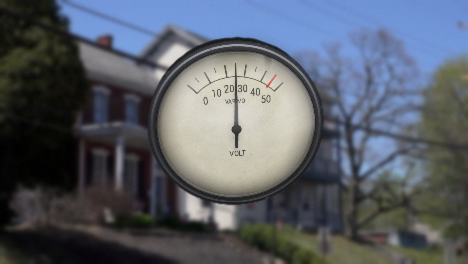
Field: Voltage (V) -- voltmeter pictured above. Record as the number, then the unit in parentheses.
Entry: 25 (V)
